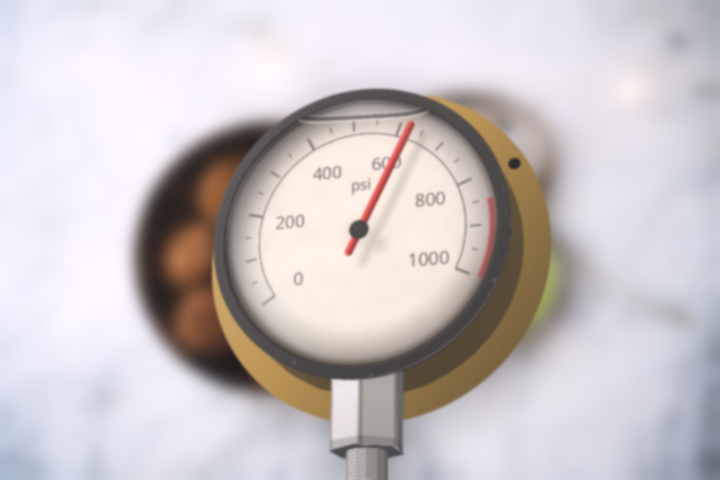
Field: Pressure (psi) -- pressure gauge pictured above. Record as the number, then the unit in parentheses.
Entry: 625 (psi)
